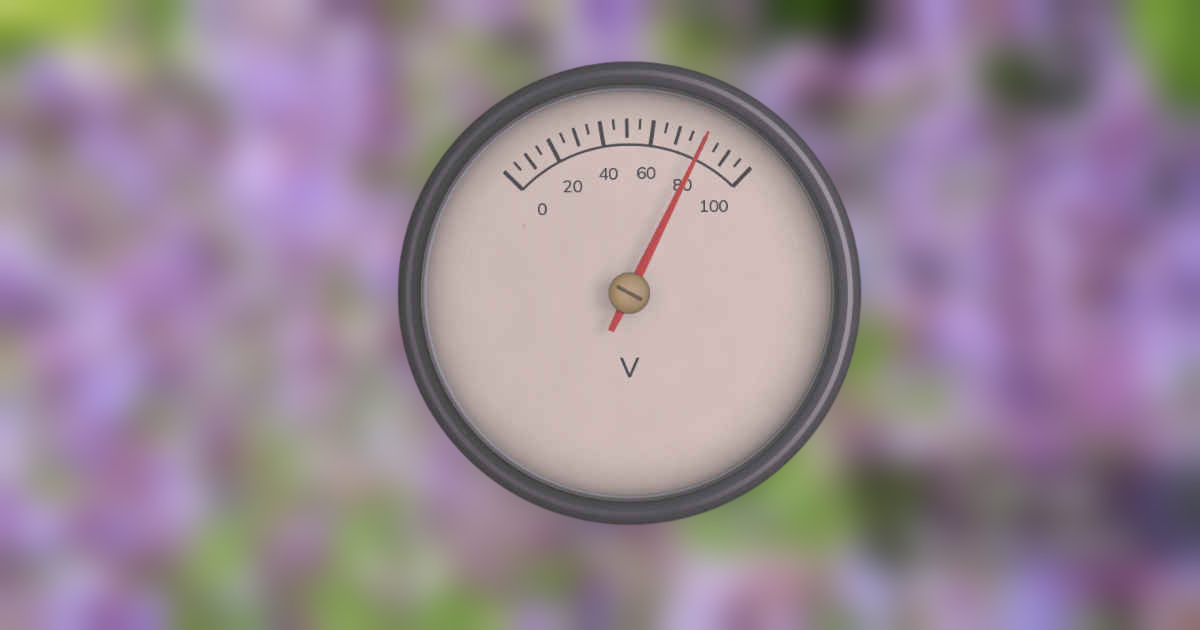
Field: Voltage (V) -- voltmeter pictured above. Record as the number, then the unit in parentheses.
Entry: 80 (V)
